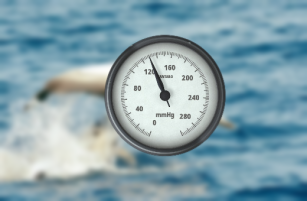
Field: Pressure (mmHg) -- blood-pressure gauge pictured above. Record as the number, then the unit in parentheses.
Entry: 130 (mmHg)
